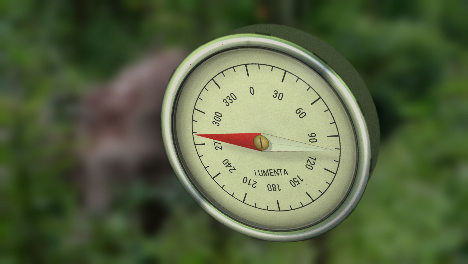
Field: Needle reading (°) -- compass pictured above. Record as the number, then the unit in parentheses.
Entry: 280 (°)
